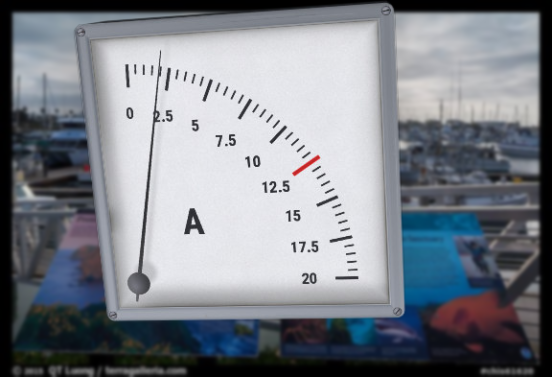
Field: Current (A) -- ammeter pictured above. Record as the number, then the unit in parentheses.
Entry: 2 (A)
